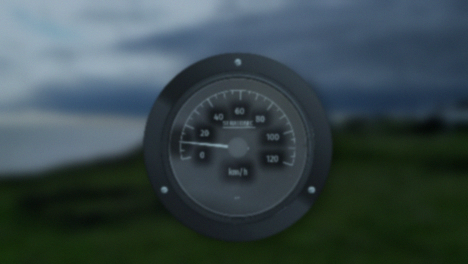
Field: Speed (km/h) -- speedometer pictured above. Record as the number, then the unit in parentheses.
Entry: 10 (km/h)
